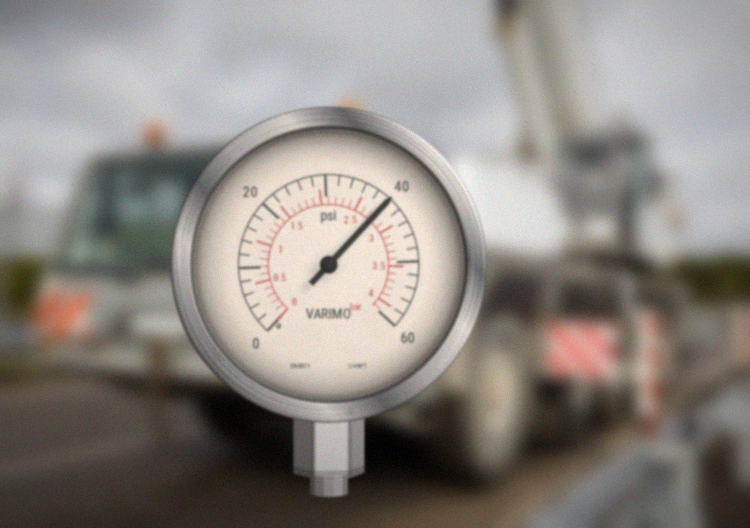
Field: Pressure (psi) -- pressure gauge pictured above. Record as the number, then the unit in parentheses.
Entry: 40 (psi)
